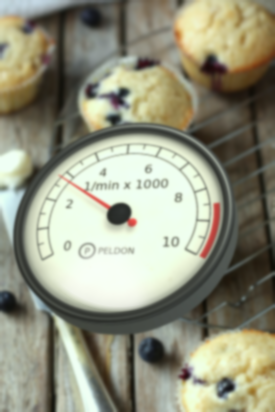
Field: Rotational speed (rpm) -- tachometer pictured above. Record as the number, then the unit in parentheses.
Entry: 2750 (rpm)
